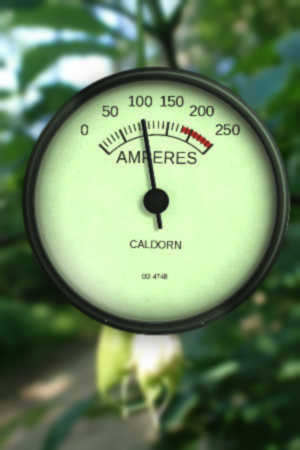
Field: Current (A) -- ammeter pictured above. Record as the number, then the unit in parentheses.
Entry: 100 (A)
